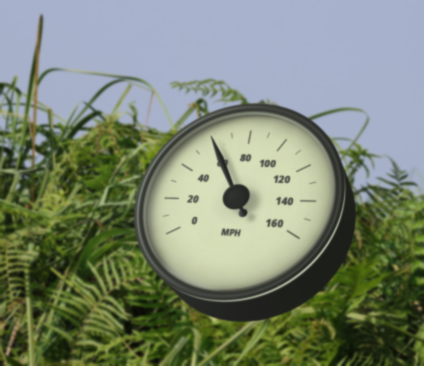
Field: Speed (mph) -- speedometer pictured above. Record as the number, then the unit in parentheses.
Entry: 60 (mph)
